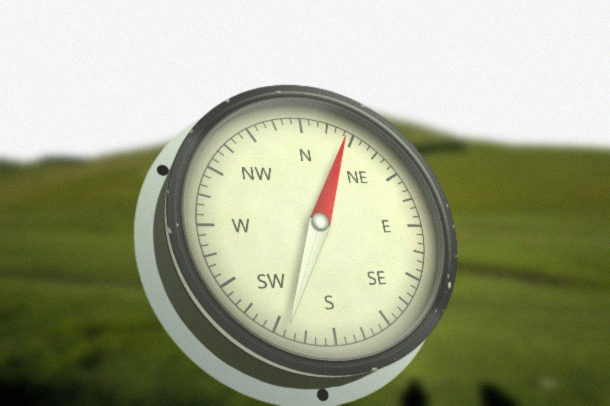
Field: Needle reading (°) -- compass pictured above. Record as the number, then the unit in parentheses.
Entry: 25 (°)
